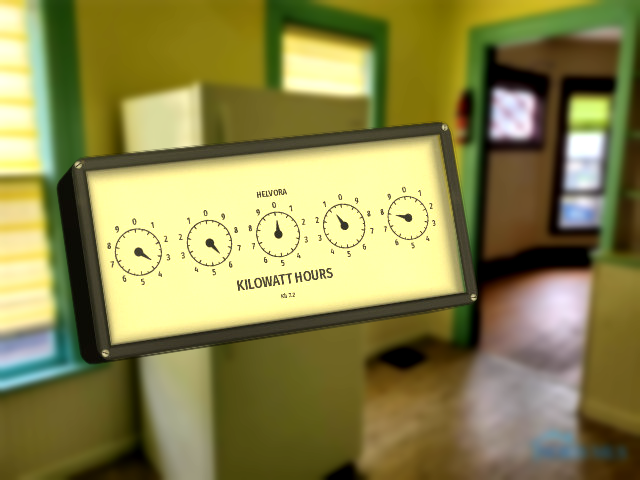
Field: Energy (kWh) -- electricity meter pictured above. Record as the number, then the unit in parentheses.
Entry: 36008 (kWh)
